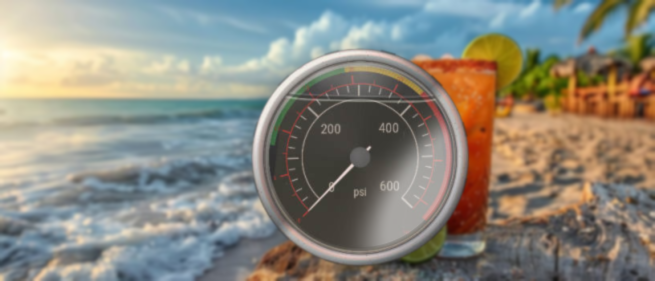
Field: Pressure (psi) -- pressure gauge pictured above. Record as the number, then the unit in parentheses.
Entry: 0 (psi)
